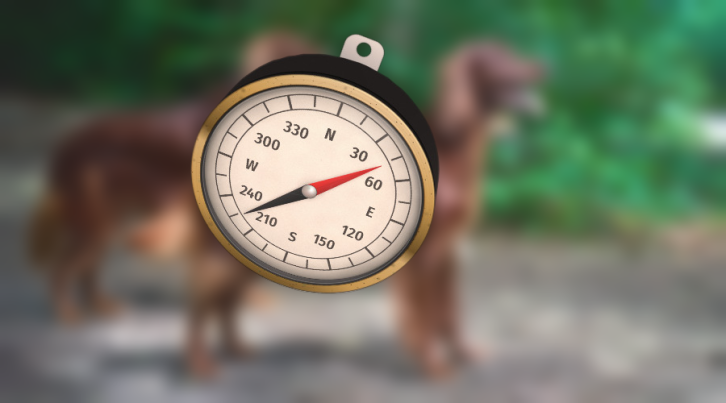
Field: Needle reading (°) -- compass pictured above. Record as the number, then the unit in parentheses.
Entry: 45 (°)
